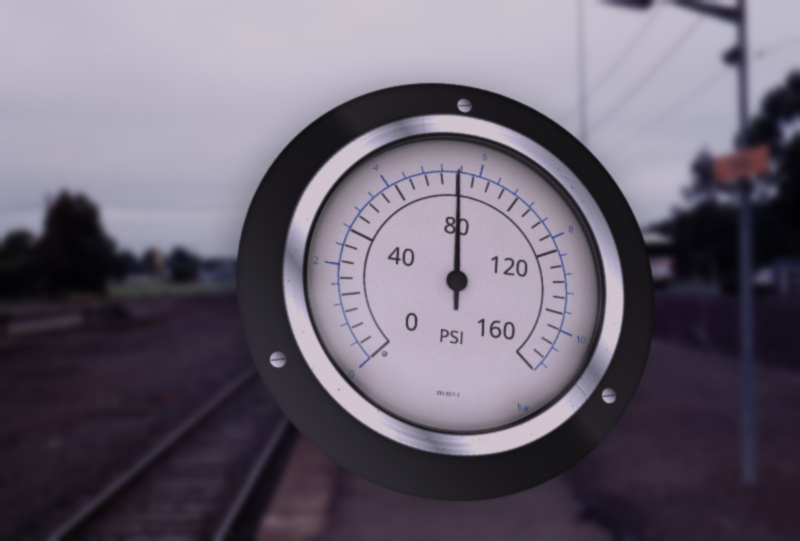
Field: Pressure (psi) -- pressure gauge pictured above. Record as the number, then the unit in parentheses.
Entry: 80 (psi)
